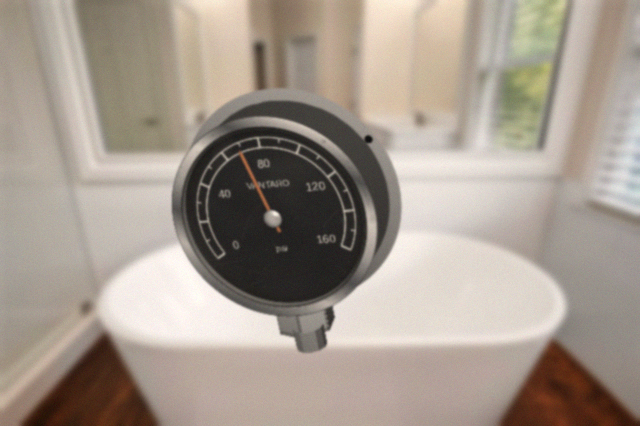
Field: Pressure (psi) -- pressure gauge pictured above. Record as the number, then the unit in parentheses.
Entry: 70 (psi)
